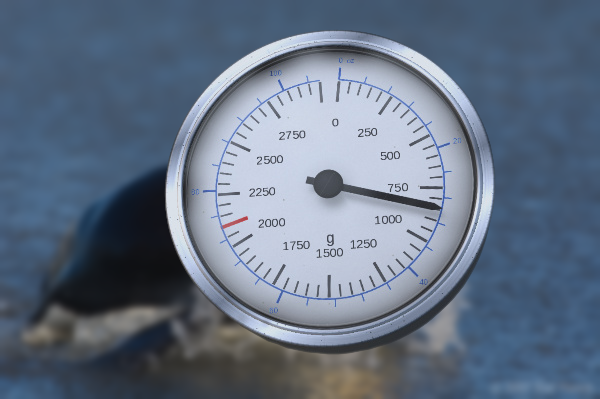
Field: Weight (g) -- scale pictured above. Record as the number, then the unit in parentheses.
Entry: 850 (g)
